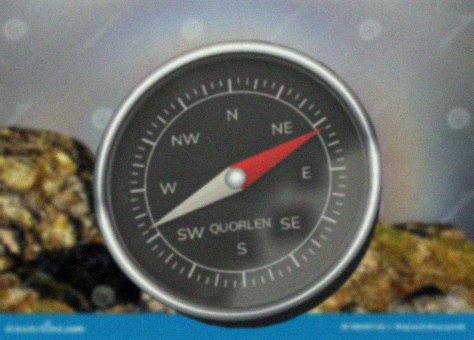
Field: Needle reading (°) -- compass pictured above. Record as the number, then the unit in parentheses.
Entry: 65 (°)
